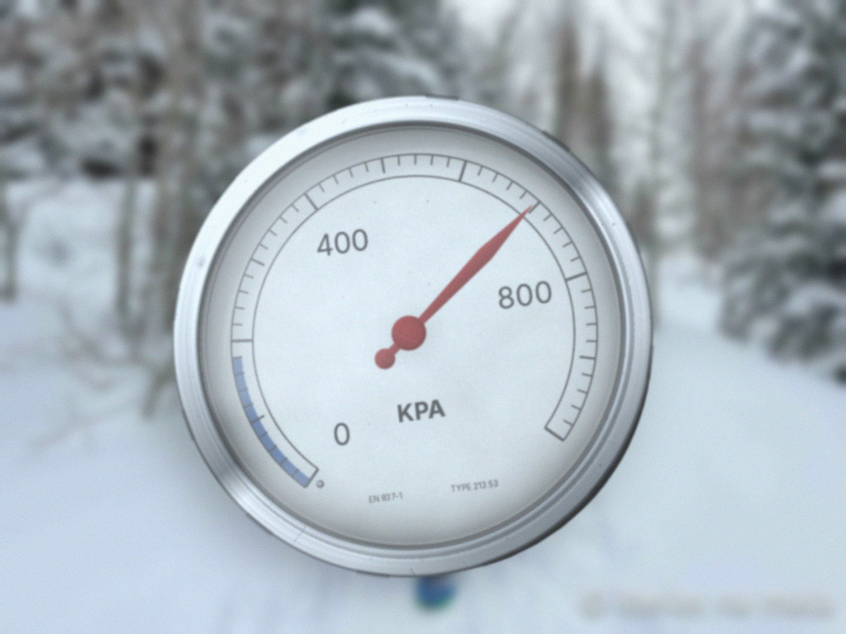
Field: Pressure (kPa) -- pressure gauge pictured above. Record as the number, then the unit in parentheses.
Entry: 700 (kPa)
